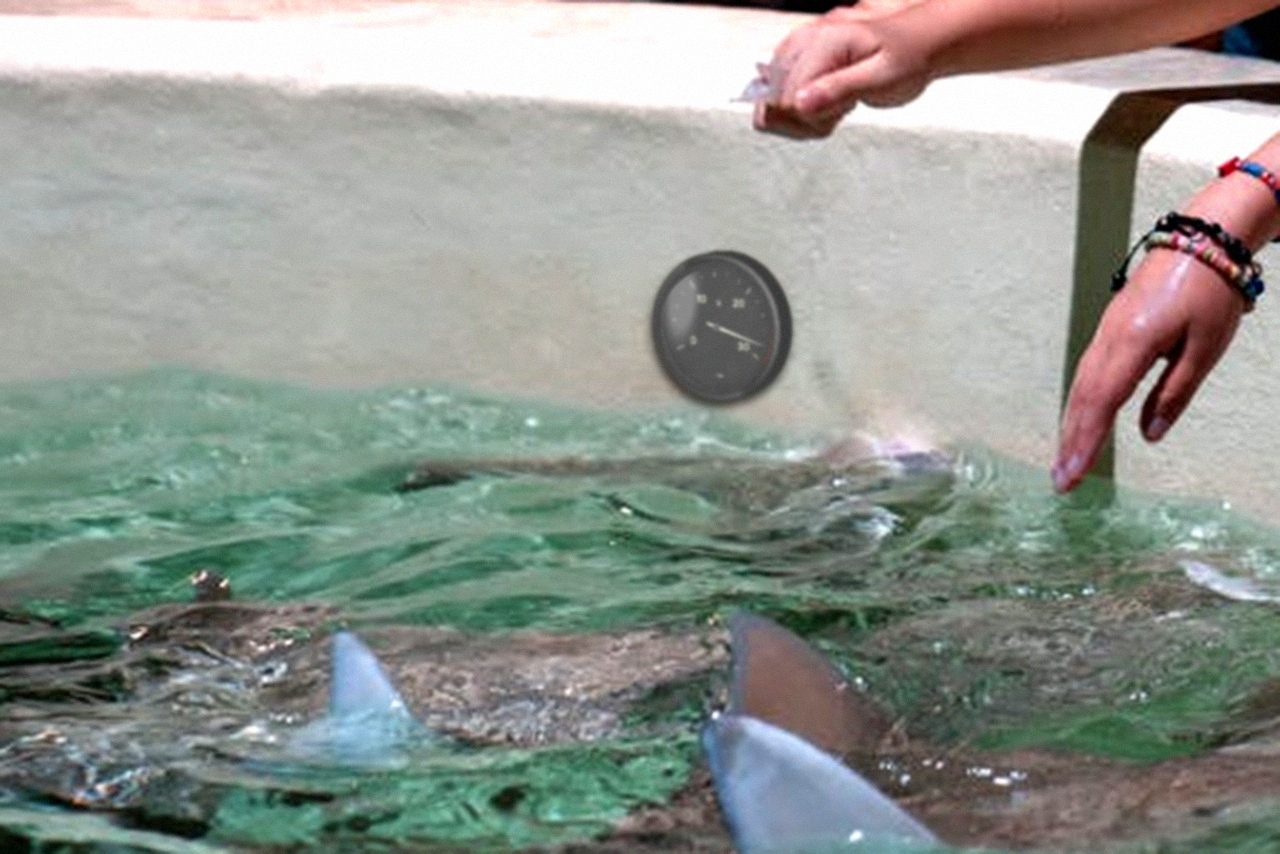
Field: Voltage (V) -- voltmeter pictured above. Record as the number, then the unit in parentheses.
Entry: 28 (V)
